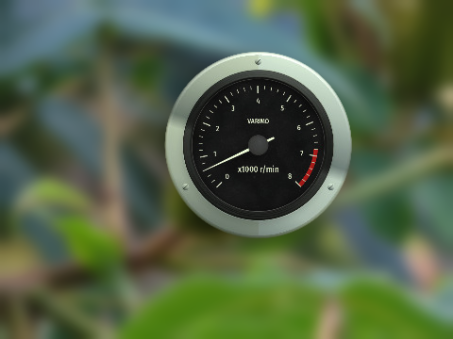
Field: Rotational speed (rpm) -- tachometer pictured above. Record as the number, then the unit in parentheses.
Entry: 600 (rpm)
